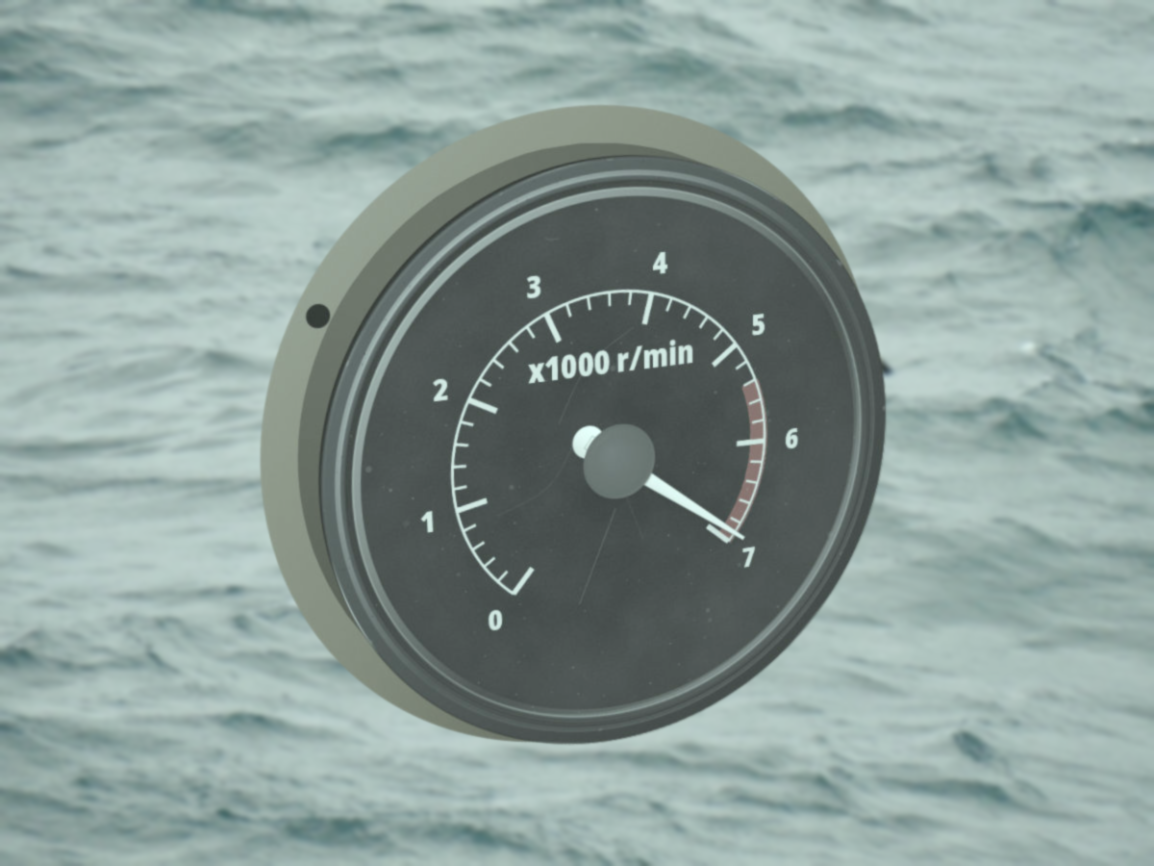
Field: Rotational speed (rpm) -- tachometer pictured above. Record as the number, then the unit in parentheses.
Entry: 6900 (rpm)
